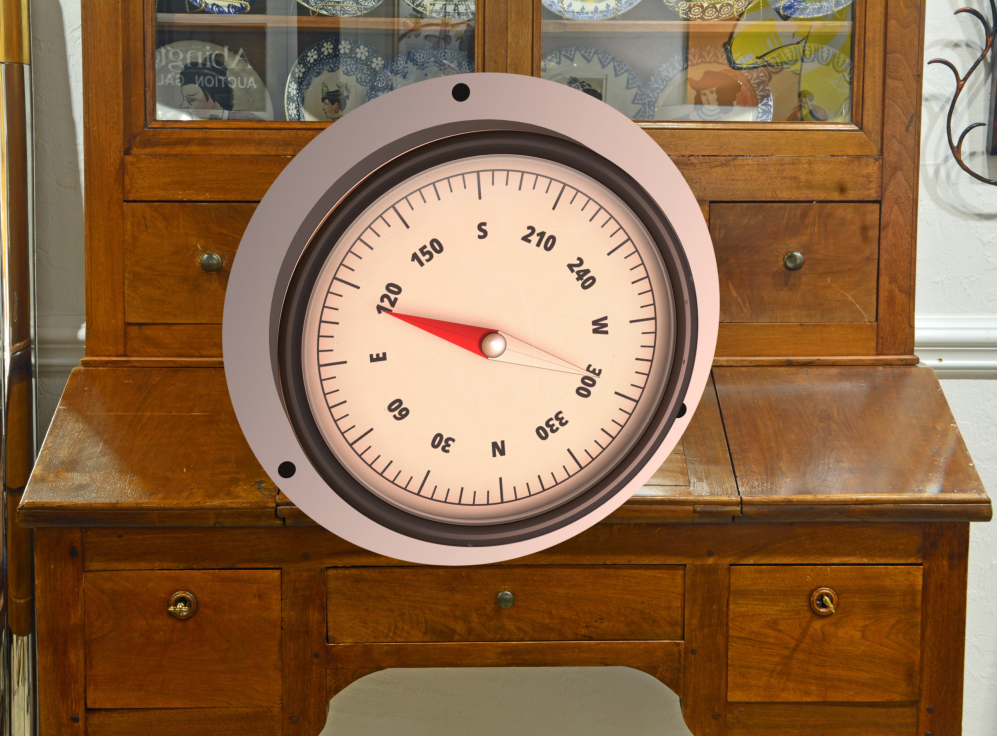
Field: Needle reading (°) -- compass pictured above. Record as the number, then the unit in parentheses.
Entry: 115 (°)
